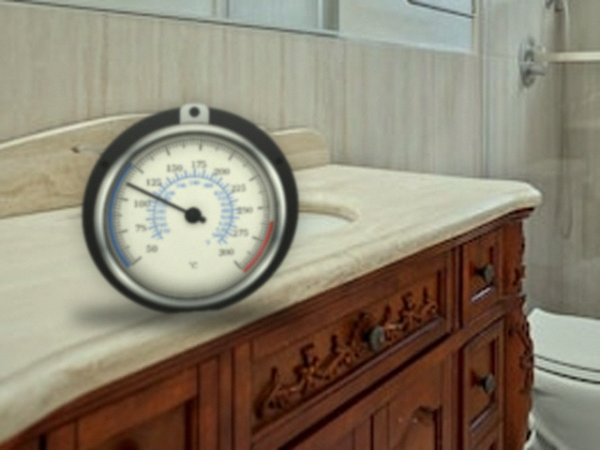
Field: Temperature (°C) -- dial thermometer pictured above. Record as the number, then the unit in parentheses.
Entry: 112.5 (°C)
